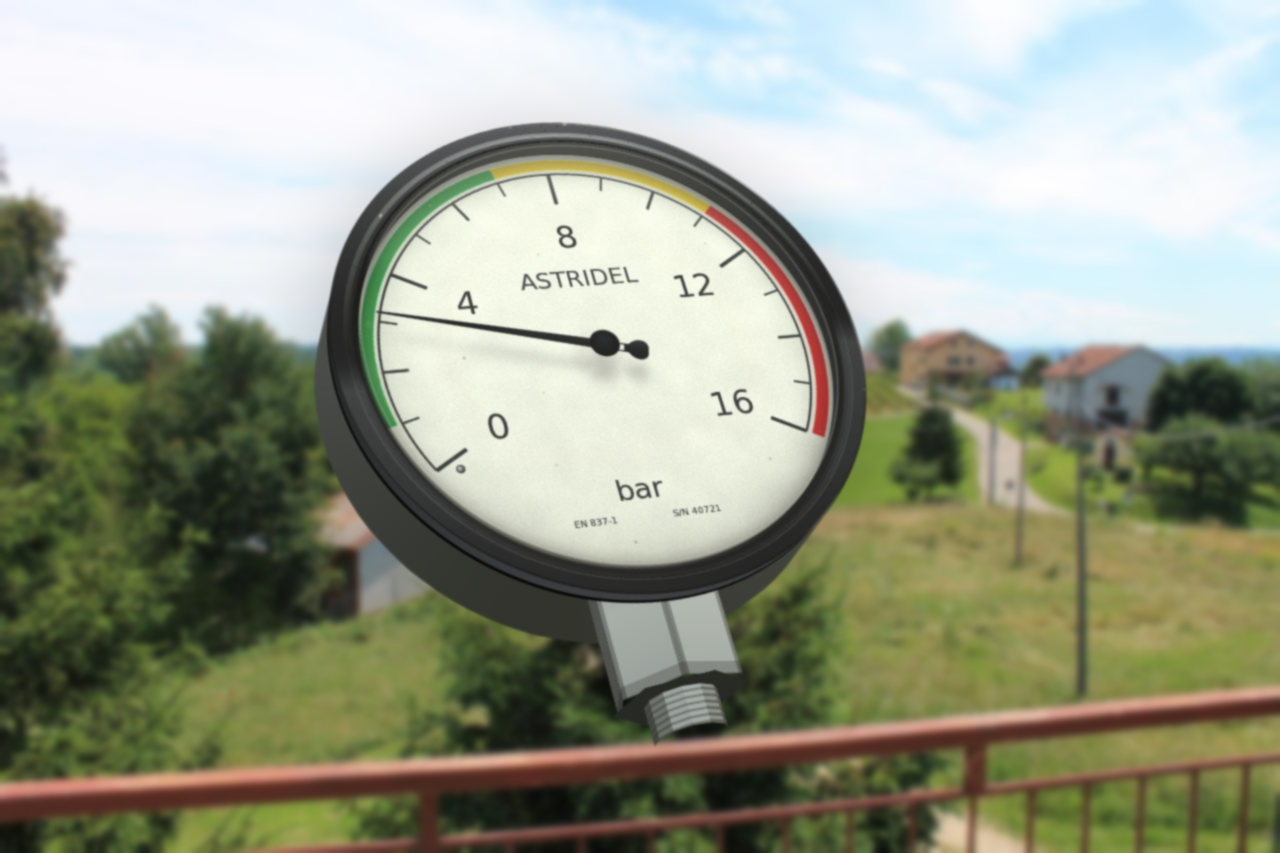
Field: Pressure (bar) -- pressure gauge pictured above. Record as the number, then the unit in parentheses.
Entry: 3 (bar)
